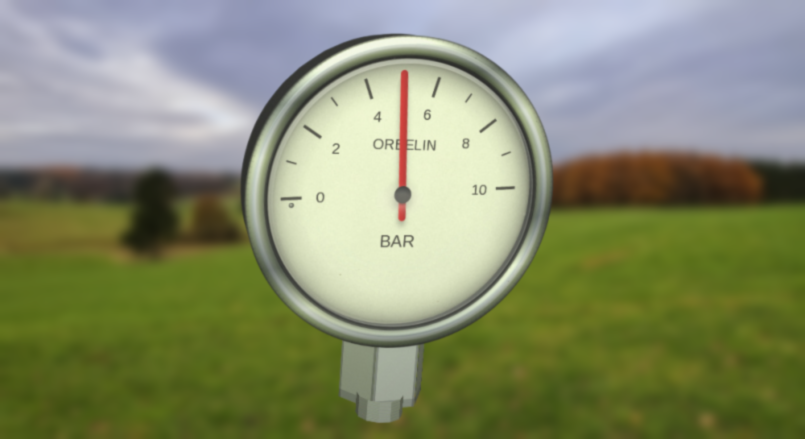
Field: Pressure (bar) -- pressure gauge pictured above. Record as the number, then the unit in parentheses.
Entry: 5 (bar)
